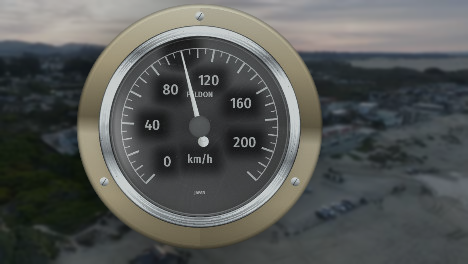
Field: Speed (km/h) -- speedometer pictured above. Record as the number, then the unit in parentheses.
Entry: 100 (km/h)
